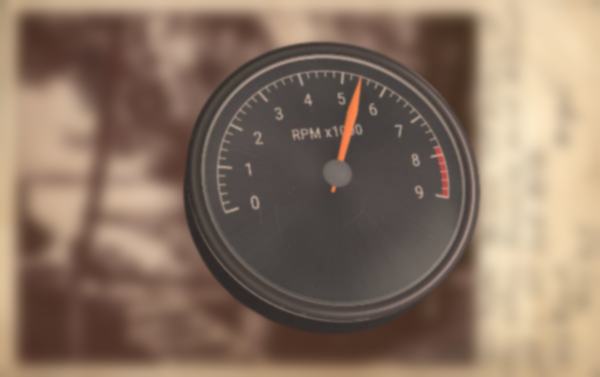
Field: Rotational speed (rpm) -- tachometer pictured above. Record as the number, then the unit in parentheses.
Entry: 5400 (rpm)
